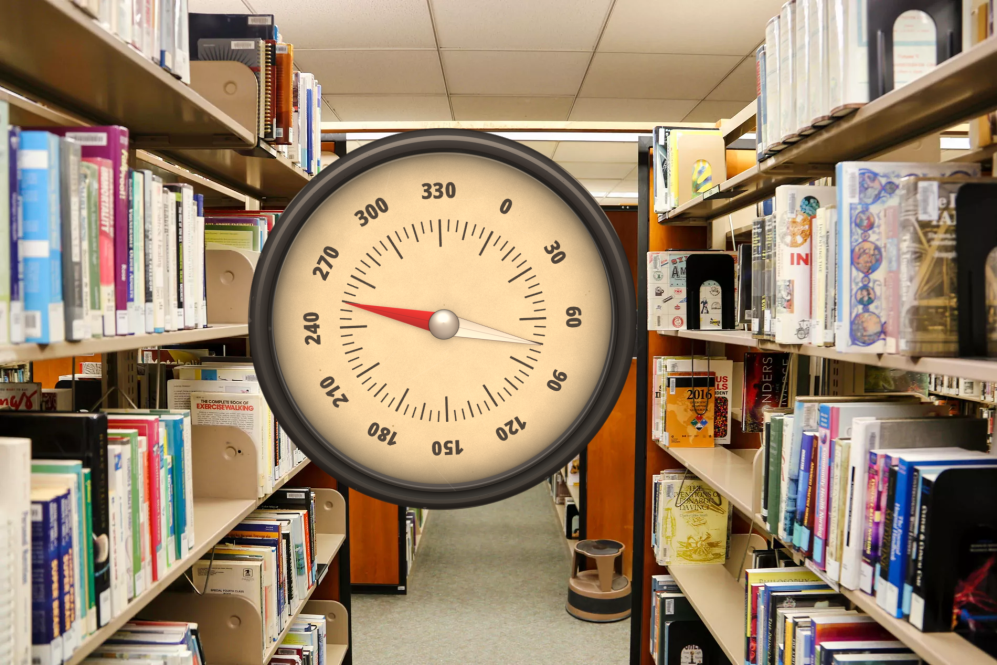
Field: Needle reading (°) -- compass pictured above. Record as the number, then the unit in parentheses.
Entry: 255 (°)
